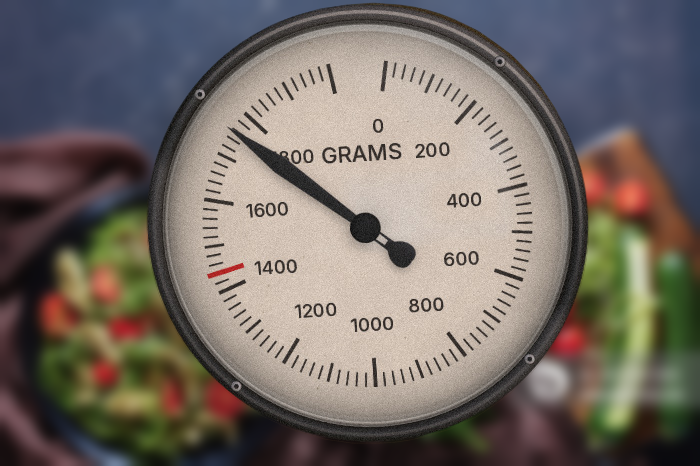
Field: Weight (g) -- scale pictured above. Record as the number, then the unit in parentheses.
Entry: 1760 (g)
